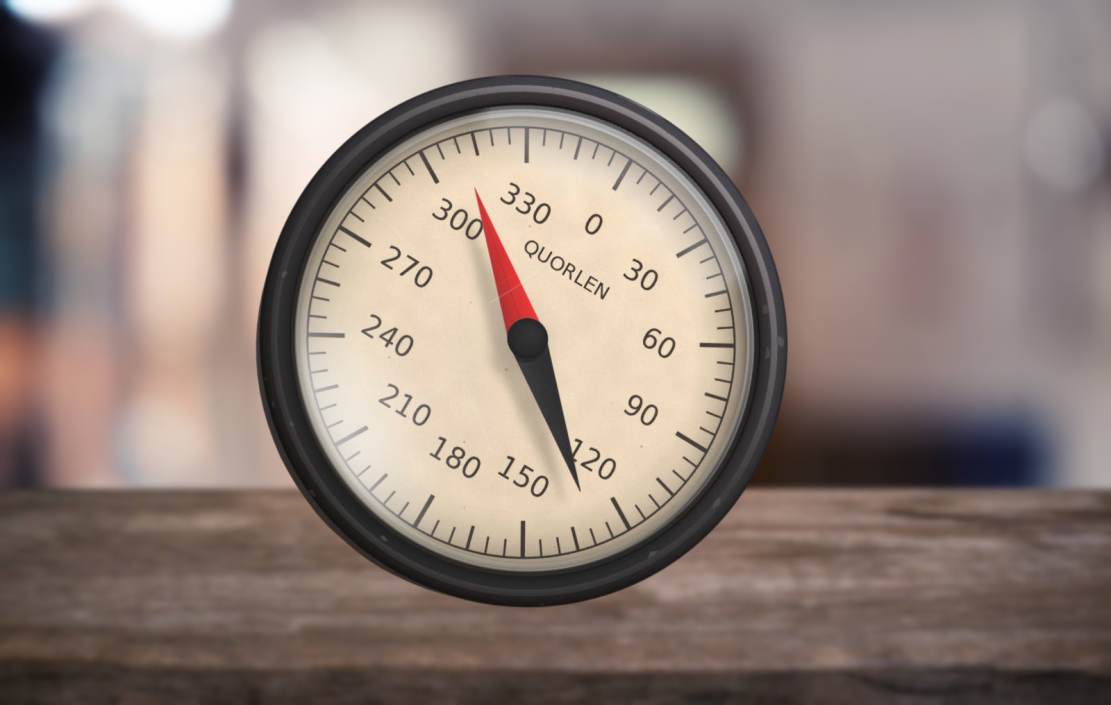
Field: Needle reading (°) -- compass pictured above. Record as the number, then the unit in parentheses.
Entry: 310 (°)
